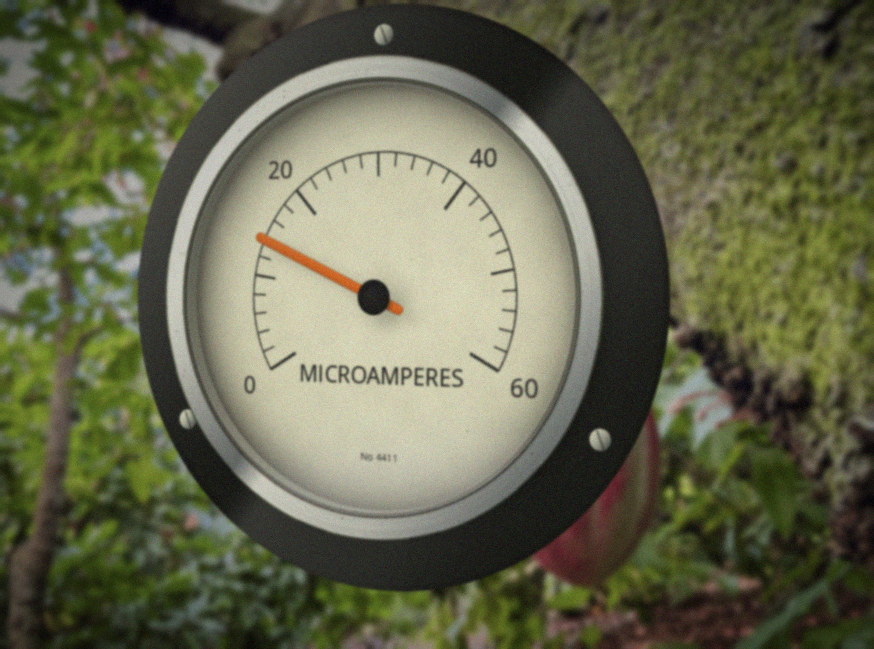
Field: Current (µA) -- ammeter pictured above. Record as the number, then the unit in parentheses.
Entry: 14 (µA)
